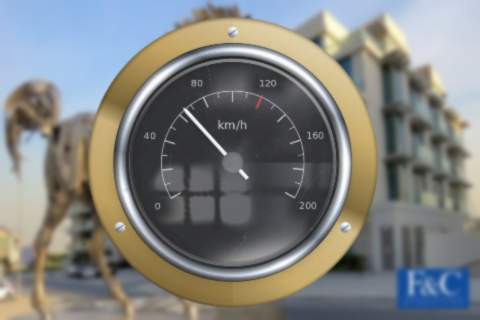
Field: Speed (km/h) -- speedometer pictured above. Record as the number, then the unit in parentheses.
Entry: 65 (km/h)
